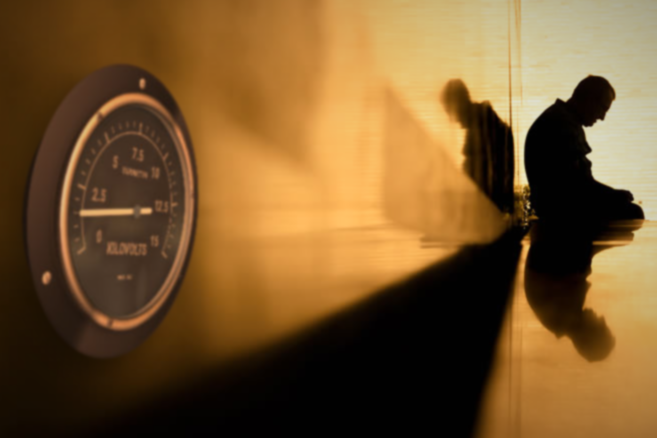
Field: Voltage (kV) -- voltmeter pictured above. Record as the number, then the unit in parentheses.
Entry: 1.5 (kV)
